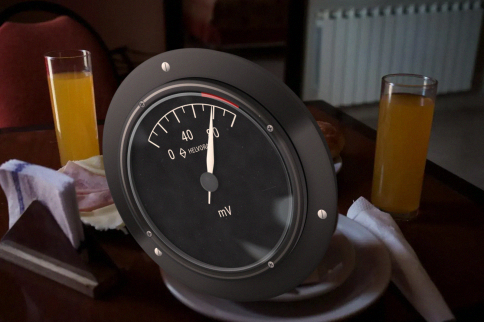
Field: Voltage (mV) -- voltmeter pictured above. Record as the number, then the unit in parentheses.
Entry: 80 (mV)
